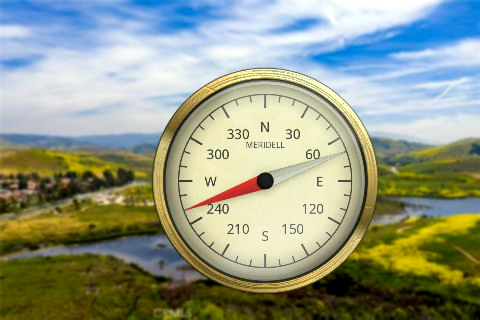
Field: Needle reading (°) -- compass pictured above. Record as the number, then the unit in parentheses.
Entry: 250 (°)
